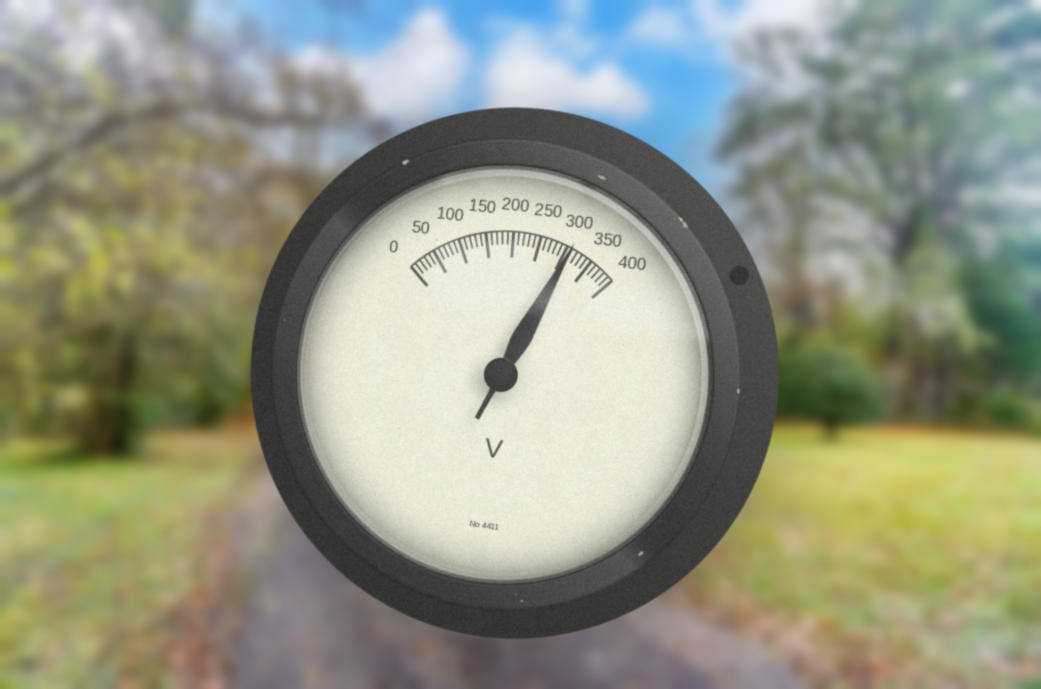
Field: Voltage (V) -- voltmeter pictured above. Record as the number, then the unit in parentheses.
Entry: 310 (V)
